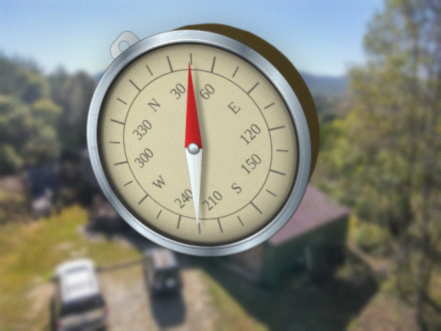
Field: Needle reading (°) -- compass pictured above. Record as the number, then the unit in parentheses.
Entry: 45 (°)
